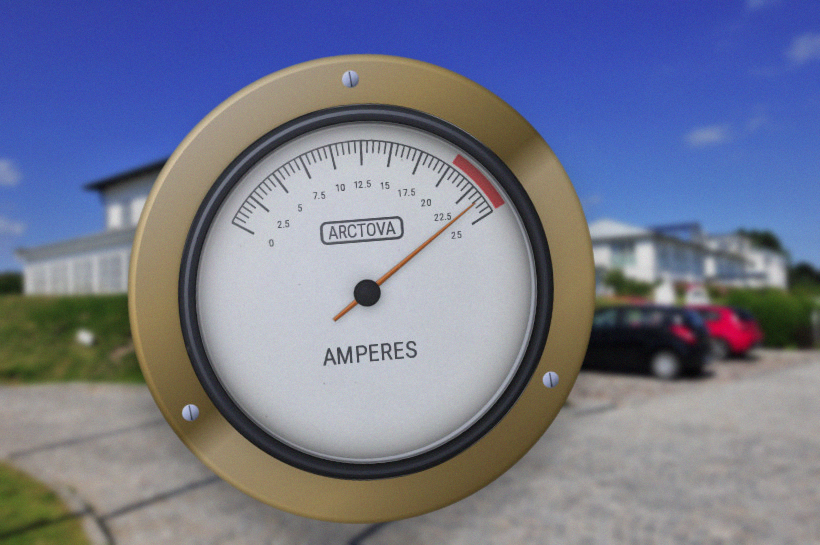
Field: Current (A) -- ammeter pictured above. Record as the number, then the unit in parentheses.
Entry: 23.5 (A)
